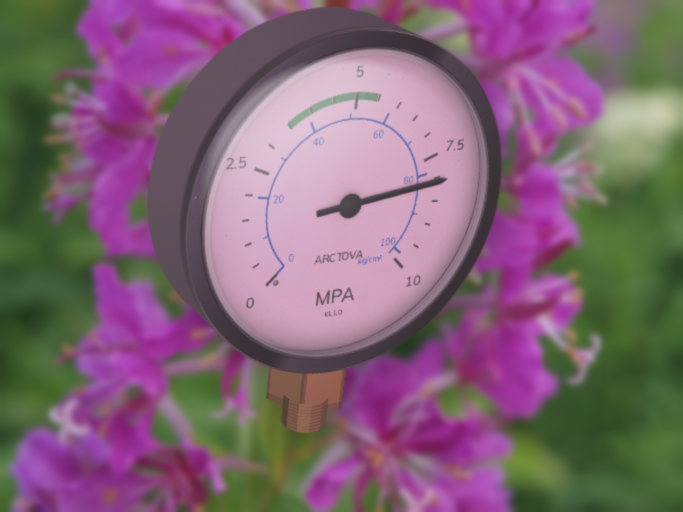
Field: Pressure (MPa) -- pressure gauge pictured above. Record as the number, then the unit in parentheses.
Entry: 8 (MPa)
